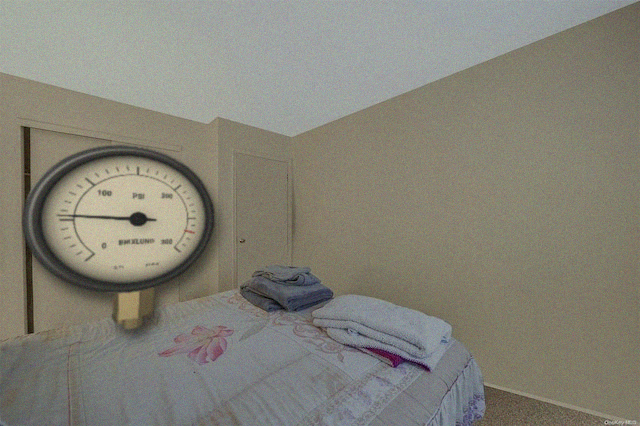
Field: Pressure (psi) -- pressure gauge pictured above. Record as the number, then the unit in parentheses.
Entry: 55 (psi)
